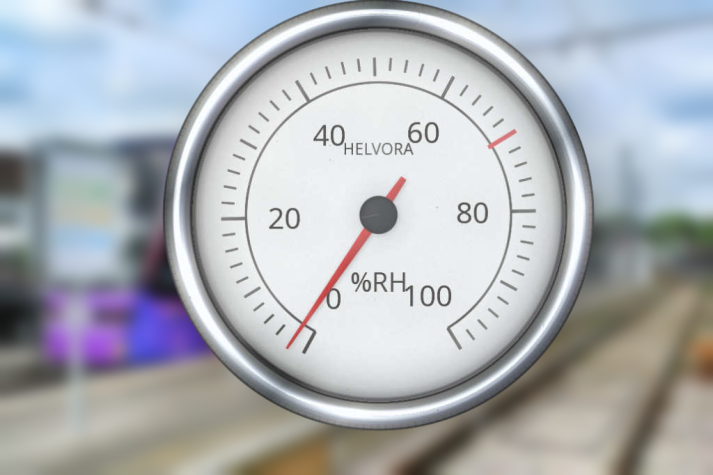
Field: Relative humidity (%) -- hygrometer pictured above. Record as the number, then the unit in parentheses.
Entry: 2 (%)
